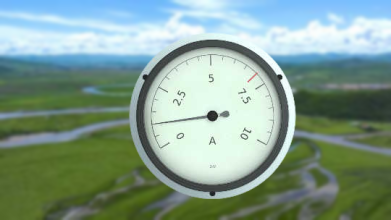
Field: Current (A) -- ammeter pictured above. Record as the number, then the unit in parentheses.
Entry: 1 (A)
